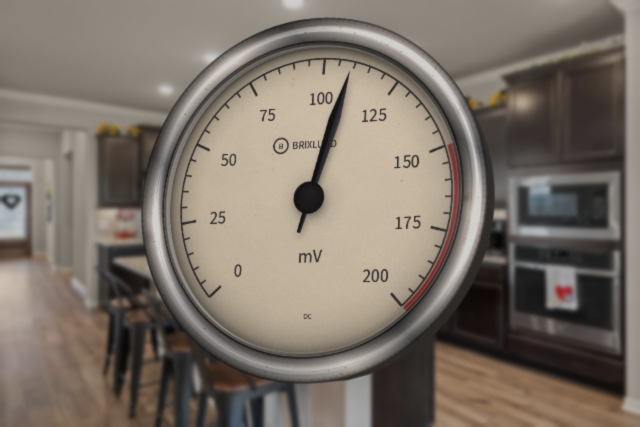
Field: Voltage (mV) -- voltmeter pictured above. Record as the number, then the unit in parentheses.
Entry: 110 (mV)
